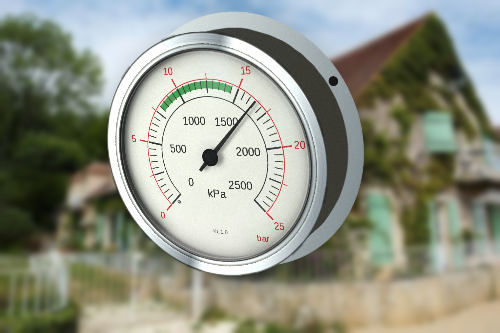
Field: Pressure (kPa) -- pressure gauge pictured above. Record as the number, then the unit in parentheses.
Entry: 1650 (kPa)
